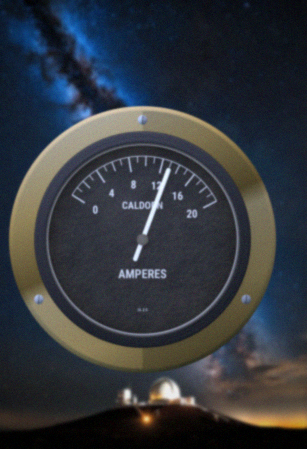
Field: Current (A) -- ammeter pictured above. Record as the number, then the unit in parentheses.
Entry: 13 (A)
